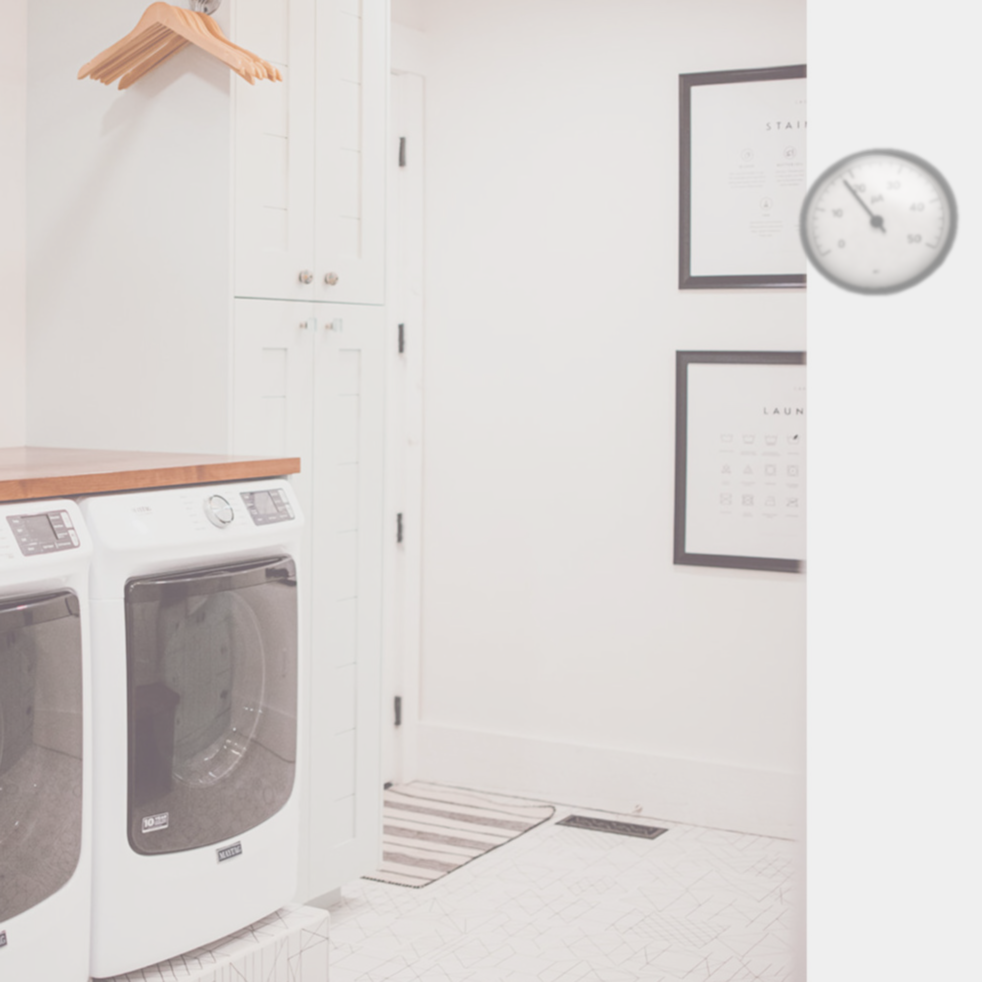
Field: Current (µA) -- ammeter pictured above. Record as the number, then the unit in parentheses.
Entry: 18 (µA)
